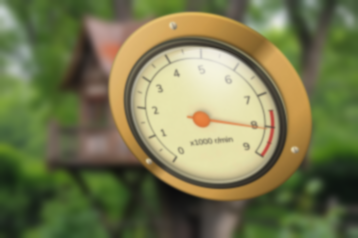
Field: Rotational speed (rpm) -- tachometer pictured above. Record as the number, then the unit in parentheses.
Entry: 8000 (rpm)
